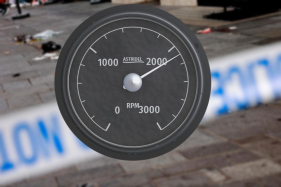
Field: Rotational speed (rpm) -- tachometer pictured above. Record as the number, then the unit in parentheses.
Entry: 2100 (rpm)
